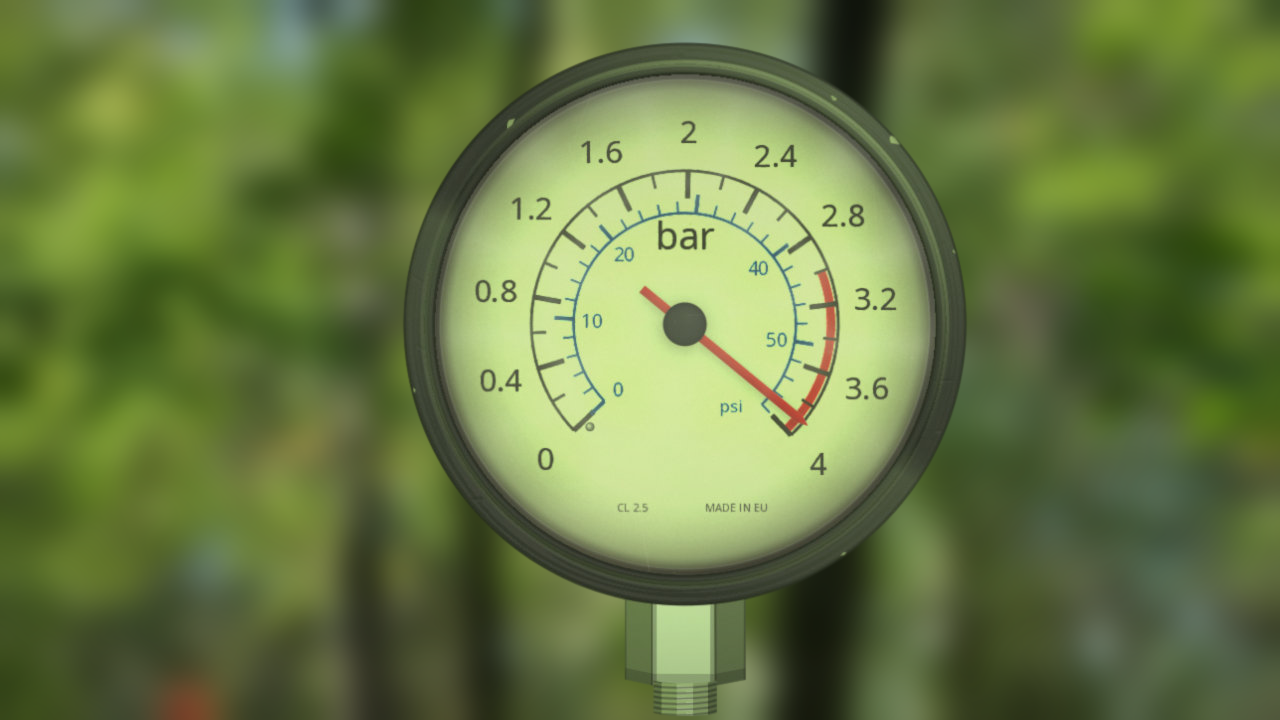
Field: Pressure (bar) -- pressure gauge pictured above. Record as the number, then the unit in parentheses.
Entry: 3.9 (bar)
